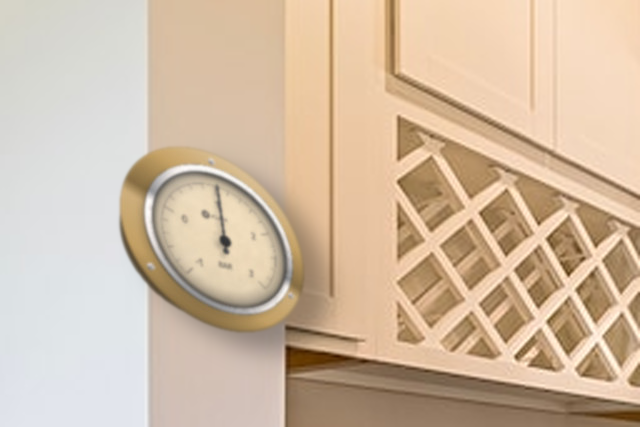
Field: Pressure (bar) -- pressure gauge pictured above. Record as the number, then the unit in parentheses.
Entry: 1 (bar)
